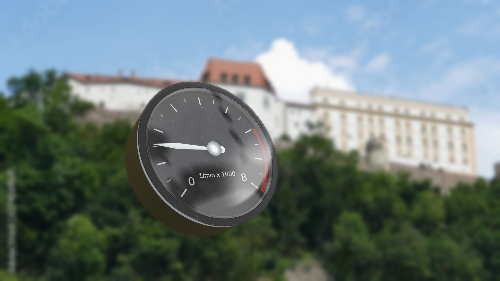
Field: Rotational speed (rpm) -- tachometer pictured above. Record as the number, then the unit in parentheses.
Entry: 1500 (rpm)
